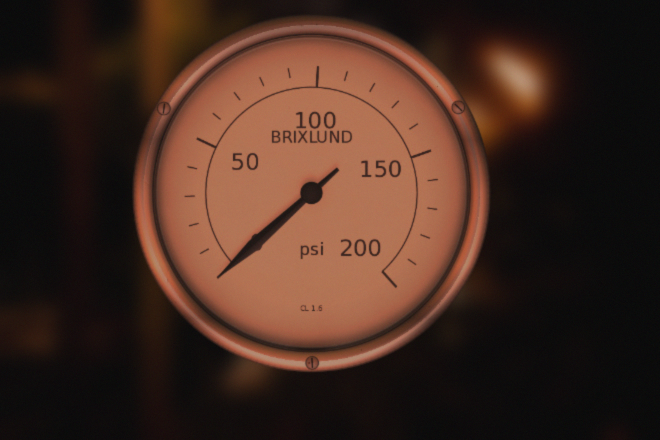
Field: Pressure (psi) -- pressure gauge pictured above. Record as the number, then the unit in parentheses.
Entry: 0 (psi)
